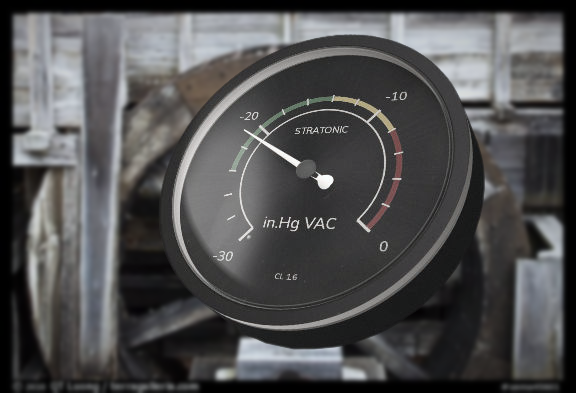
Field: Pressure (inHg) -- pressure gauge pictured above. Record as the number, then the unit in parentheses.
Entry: -21 (inHg)
